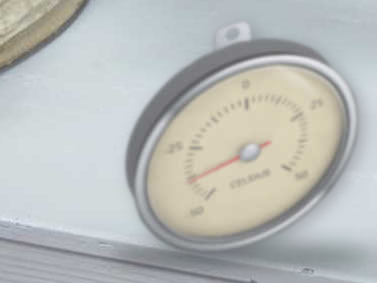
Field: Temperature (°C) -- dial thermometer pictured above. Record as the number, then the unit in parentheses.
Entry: -37.5 (°C)
